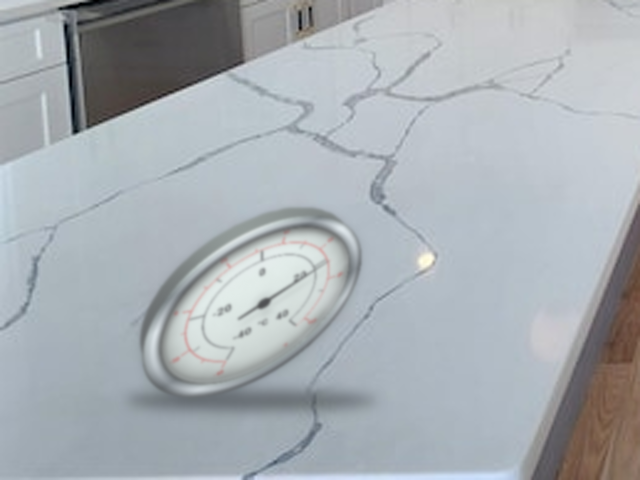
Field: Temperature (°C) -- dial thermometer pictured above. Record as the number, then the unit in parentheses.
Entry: 20 (°C)
